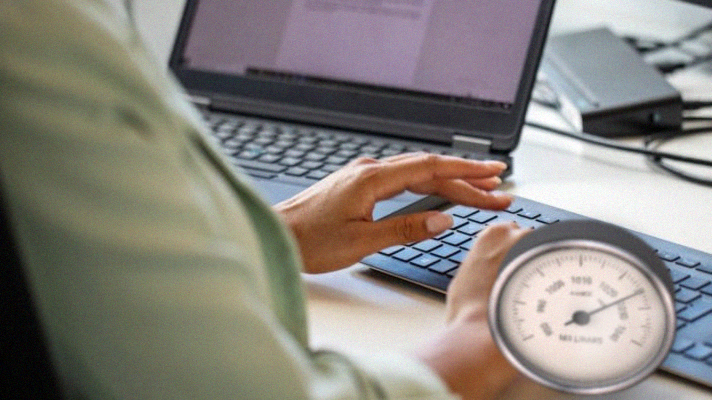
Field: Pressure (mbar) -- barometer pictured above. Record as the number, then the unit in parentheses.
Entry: 1025 (mbar)
